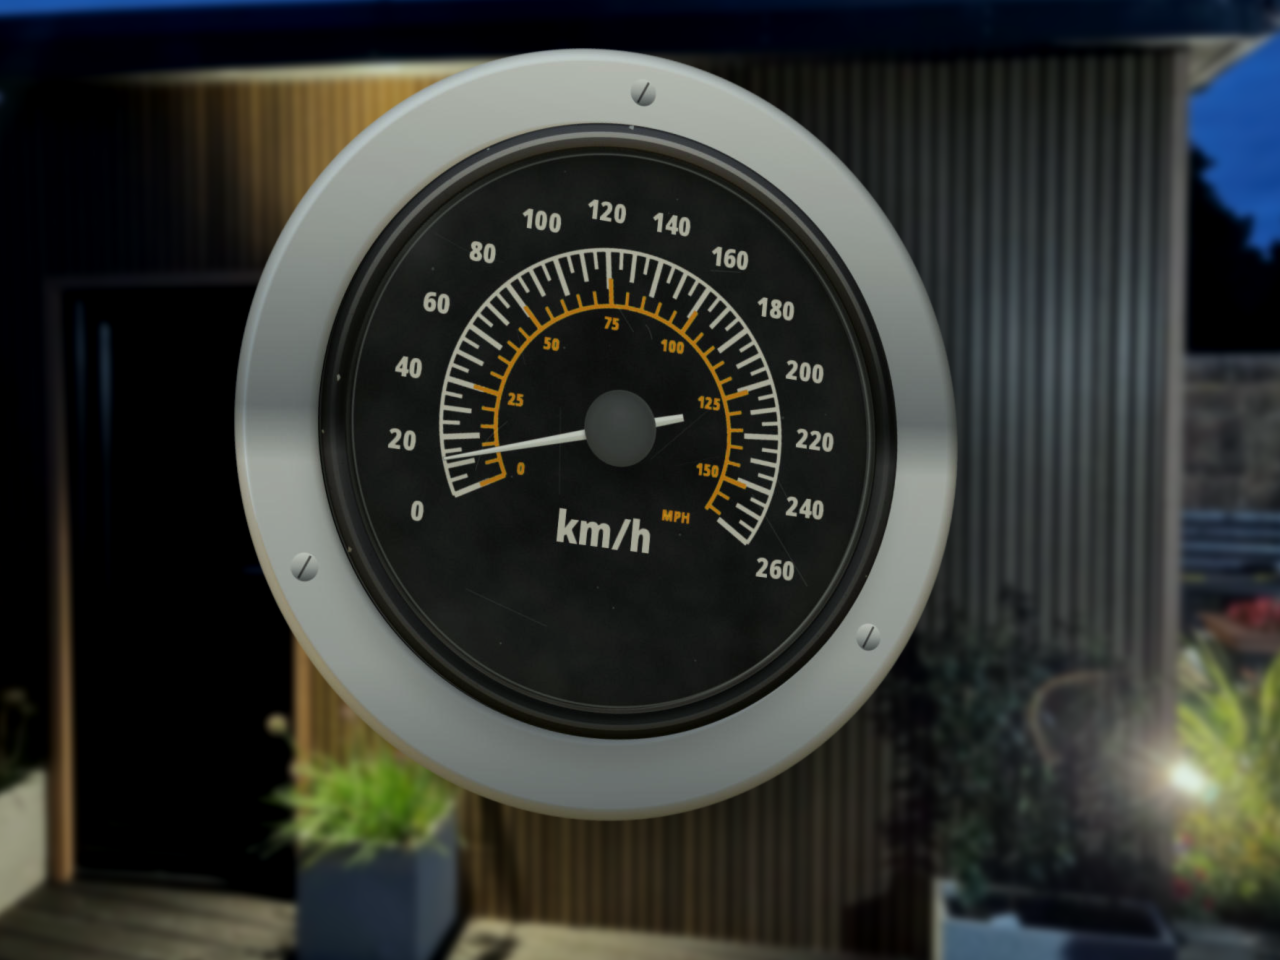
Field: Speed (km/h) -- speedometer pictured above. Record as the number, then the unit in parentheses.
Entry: 12.5 (km/h)
